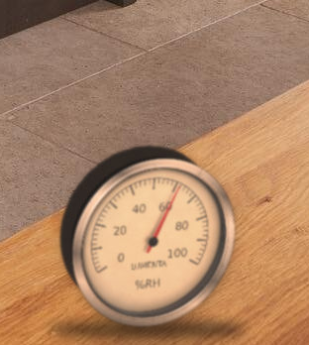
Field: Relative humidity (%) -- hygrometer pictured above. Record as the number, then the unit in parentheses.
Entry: 60 (%)
